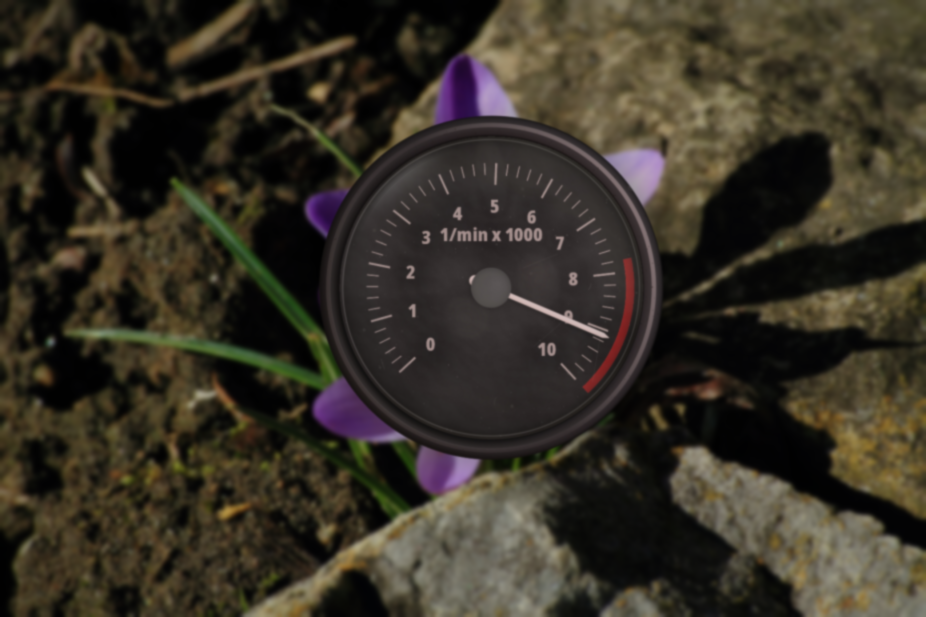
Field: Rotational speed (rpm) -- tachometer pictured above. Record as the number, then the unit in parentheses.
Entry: 9100 (rpm)
